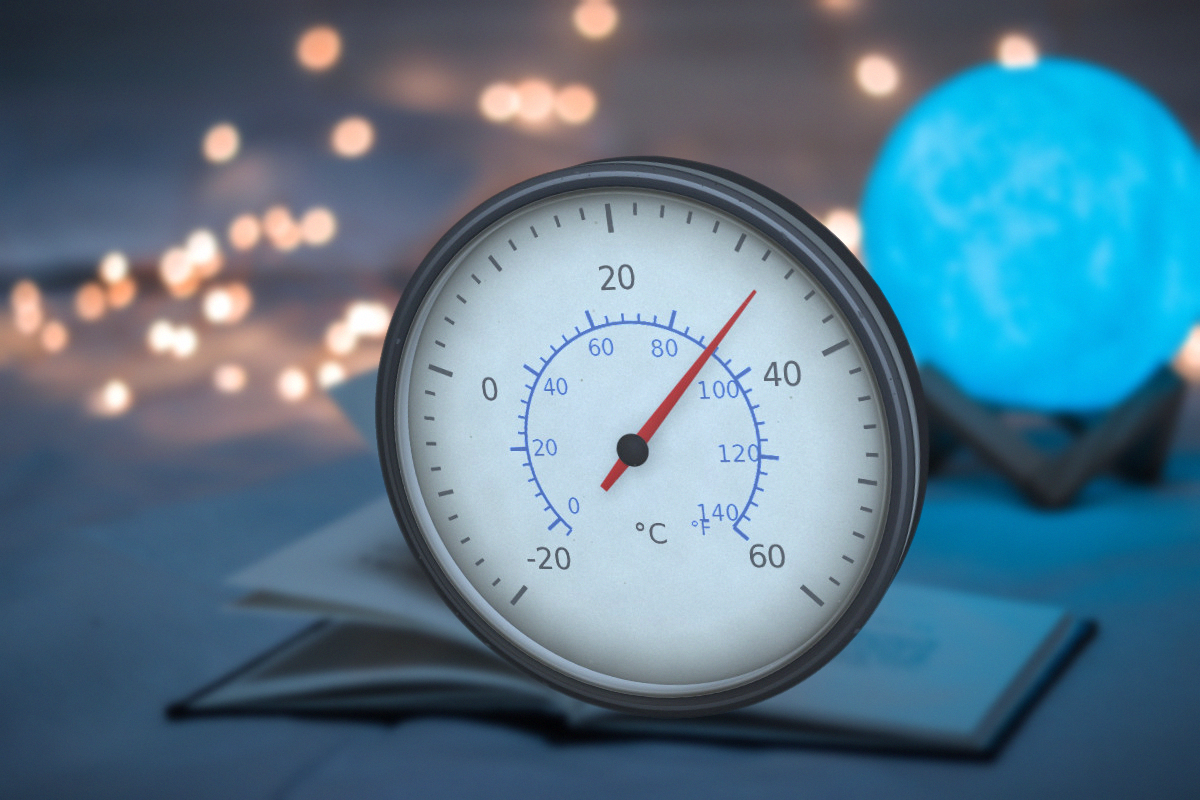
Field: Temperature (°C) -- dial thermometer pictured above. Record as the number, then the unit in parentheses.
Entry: 33 (°C)
